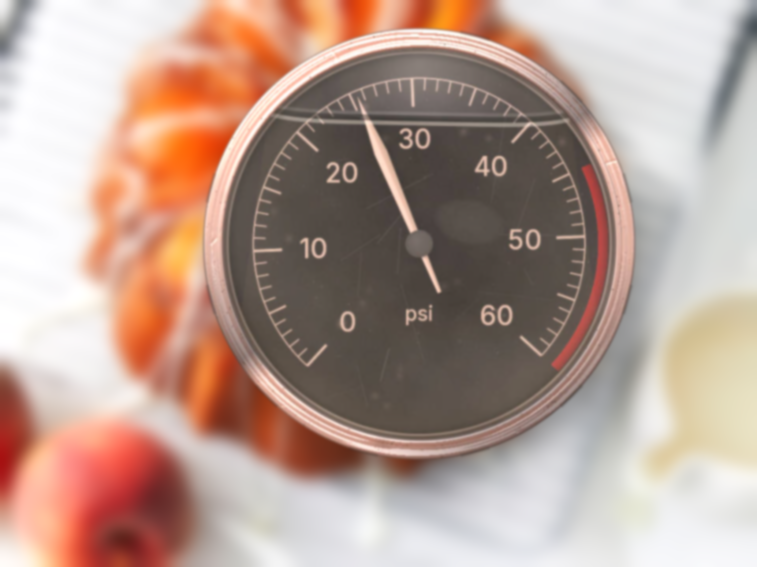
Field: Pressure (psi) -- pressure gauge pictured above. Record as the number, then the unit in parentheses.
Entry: 25.5 (psi)
